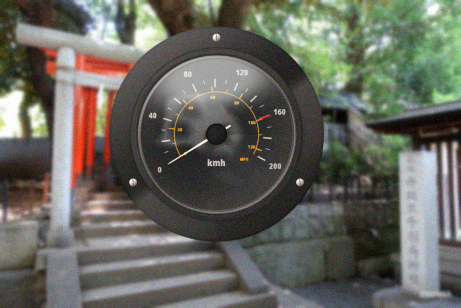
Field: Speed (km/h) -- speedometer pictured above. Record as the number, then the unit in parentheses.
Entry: 0 (km/h)
